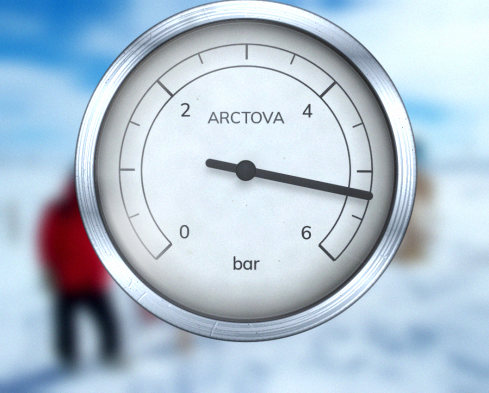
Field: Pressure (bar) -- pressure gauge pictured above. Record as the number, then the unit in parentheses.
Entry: 5.25 (bar)
